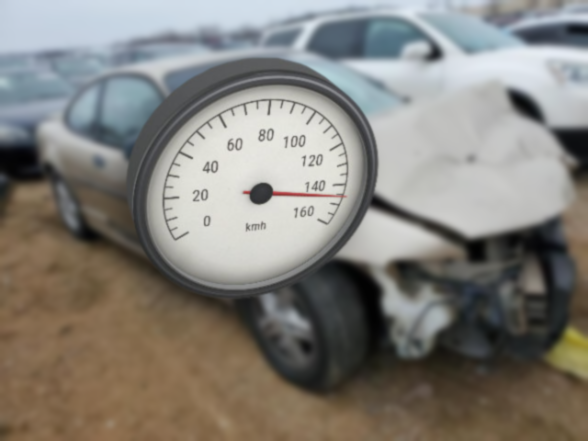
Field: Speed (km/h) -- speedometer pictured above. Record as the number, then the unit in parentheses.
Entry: 145 (km/h)
